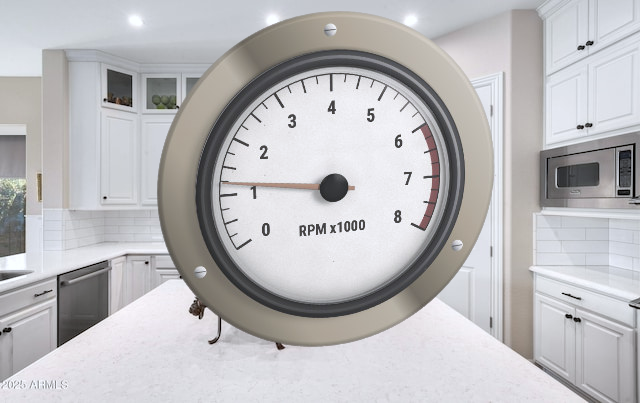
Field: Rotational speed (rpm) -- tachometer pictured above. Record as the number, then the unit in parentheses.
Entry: 1250 (rpm)
